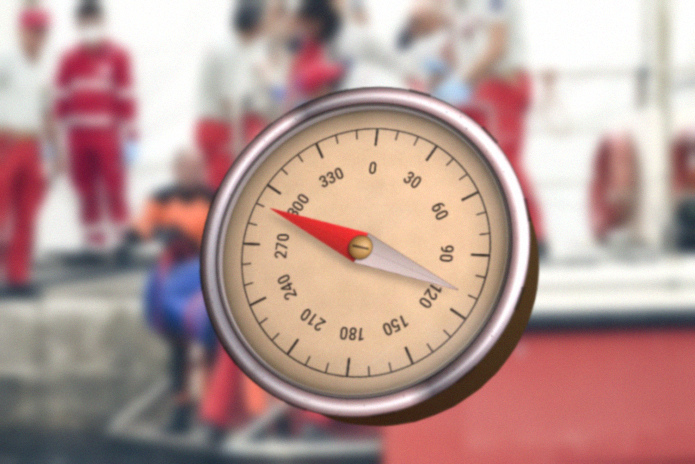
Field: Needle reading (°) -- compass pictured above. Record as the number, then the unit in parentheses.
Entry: 290 (°)
